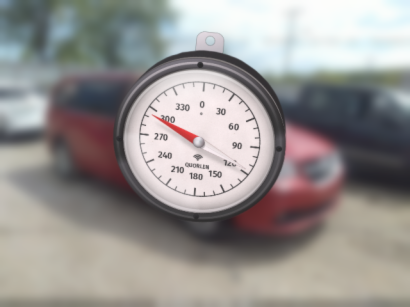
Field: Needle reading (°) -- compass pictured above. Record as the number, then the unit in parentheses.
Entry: 295 (°)
